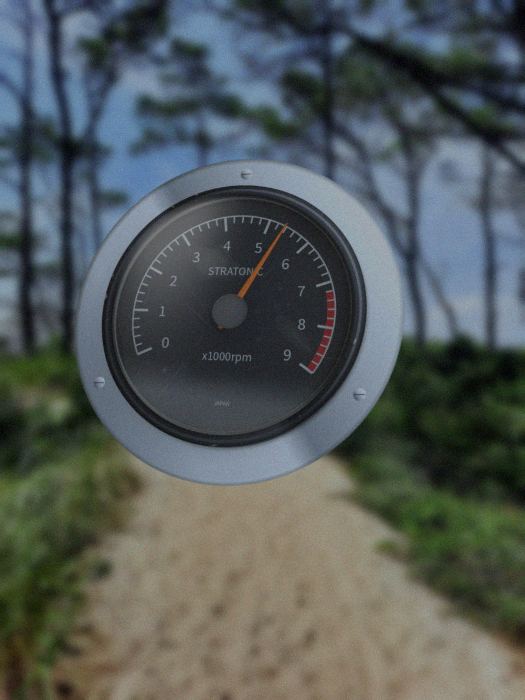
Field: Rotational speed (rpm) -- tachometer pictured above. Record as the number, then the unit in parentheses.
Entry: 5400 (rpm)
